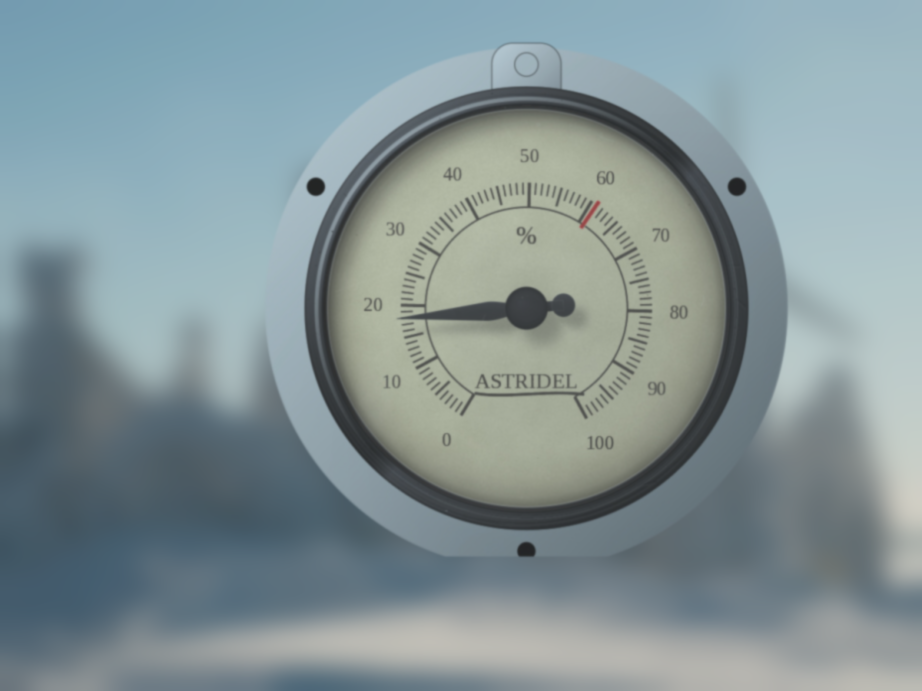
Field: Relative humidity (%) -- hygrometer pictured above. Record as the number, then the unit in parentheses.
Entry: 18 (%)
